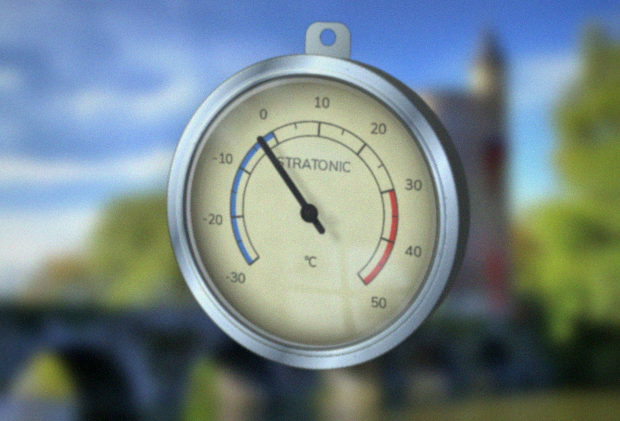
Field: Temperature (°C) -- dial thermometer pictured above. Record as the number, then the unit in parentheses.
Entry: -2.5 (°C)
